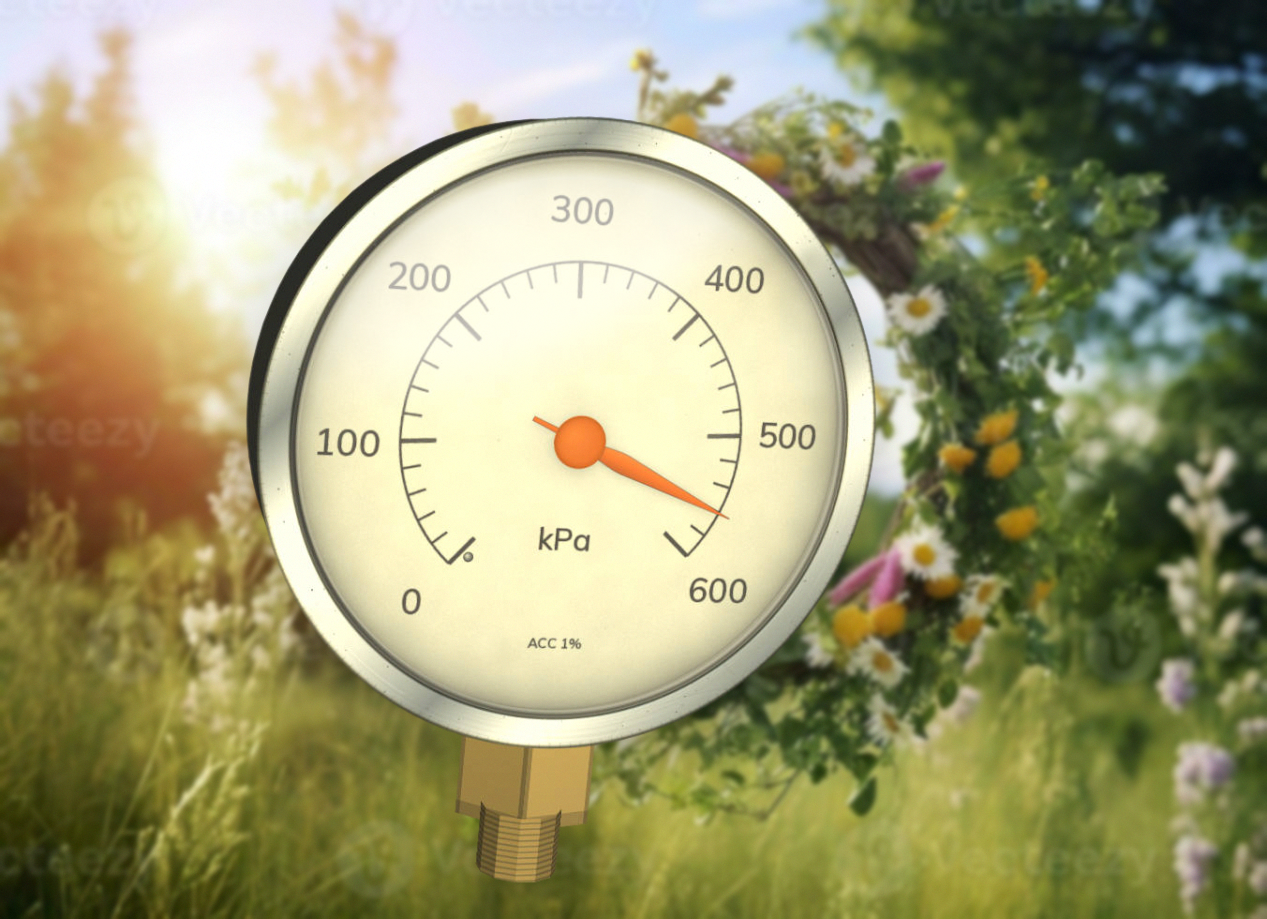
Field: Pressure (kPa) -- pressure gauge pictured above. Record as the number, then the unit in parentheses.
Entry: 560 (kPa)
